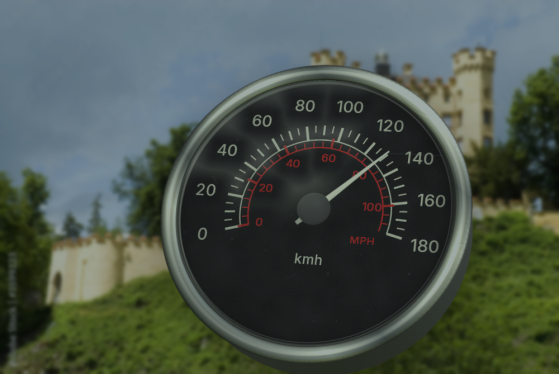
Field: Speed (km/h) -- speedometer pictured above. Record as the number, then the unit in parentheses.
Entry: 130 (km/h)
